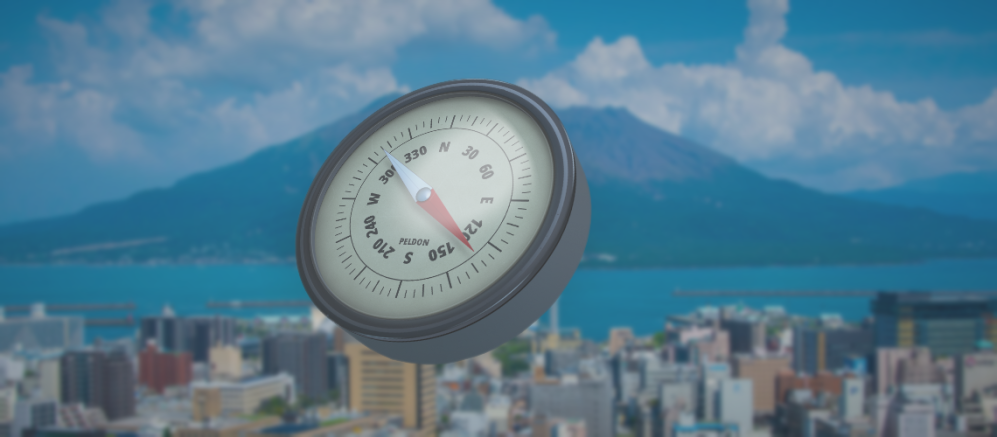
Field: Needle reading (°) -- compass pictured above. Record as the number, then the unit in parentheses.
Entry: 130 (°)
